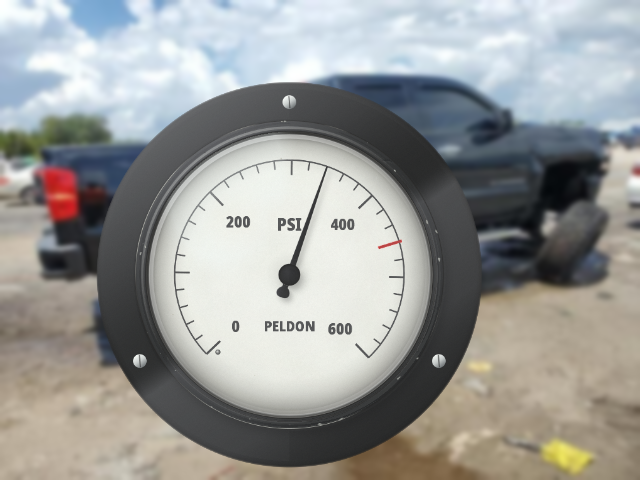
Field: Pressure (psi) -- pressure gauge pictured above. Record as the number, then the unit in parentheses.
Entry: 340 (psi)
